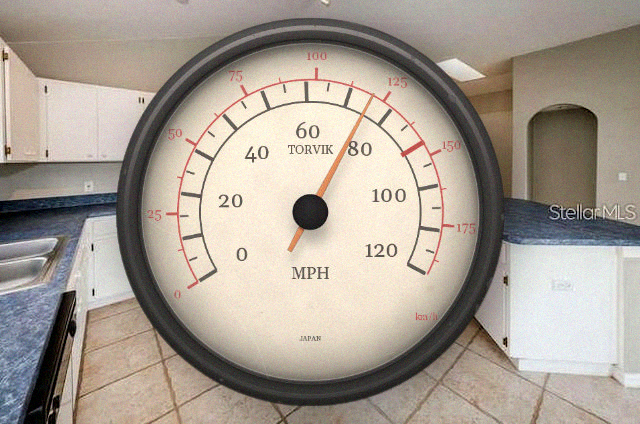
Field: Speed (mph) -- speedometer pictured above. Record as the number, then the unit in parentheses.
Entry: 75 (mph)
